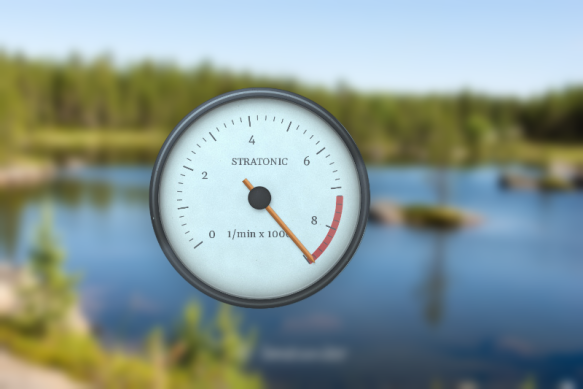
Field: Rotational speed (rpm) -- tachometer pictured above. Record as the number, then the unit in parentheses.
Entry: 8900 (rpm)
